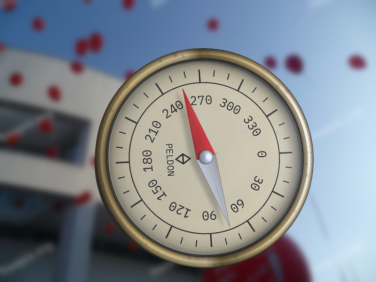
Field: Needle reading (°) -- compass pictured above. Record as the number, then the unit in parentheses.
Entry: 255 (°)
